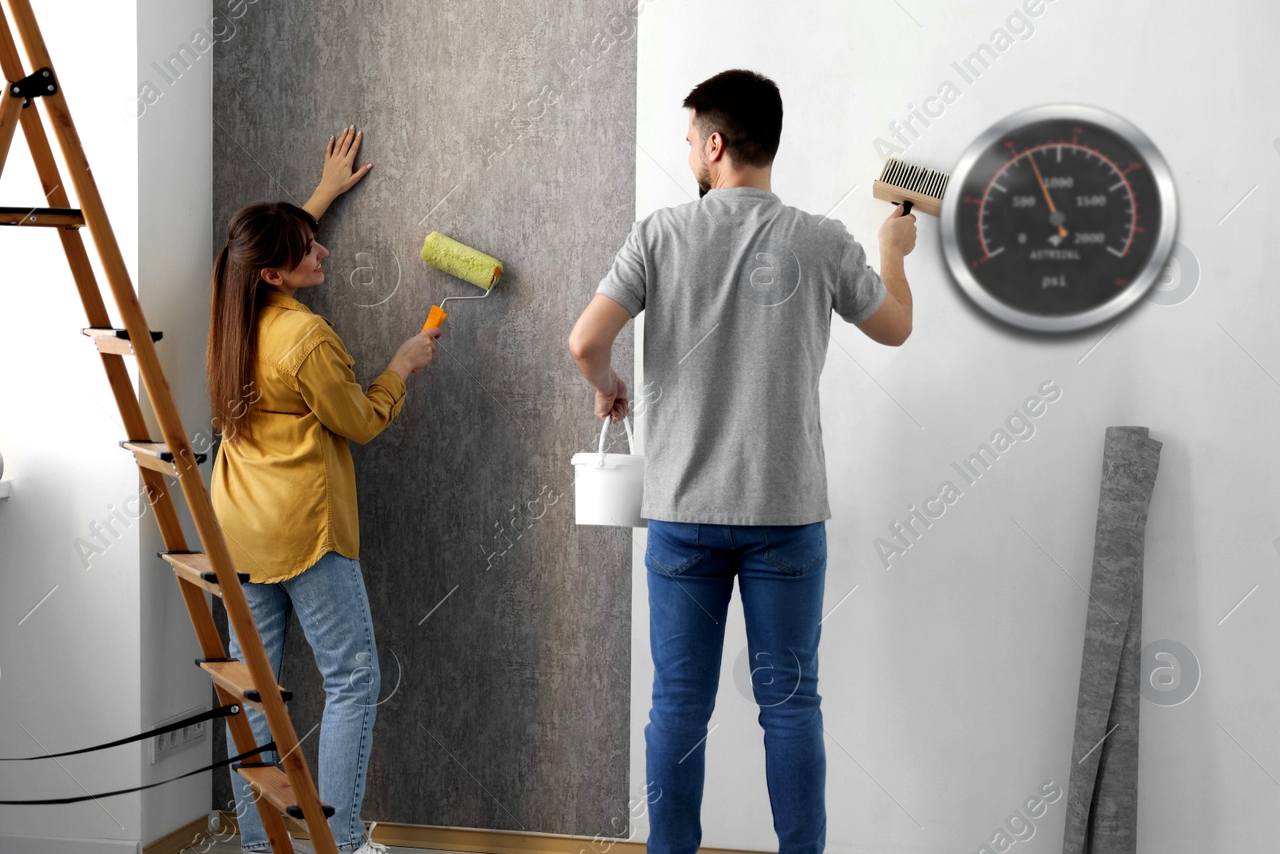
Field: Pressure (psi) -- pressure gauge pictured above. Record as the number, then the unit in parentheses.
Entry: 800 (psi)
